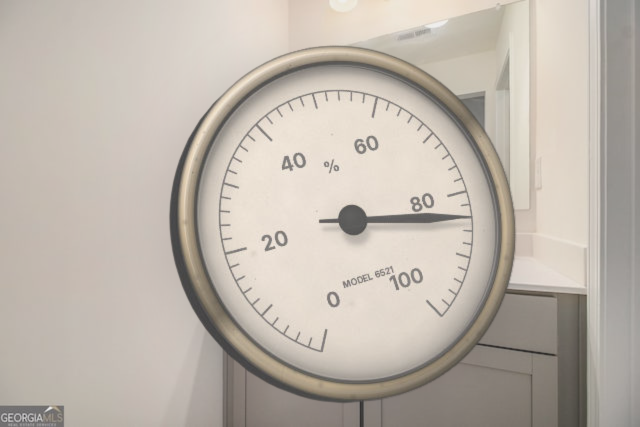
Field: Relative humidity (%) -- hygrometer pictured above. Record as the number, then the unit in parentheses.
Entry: 84 (%)
